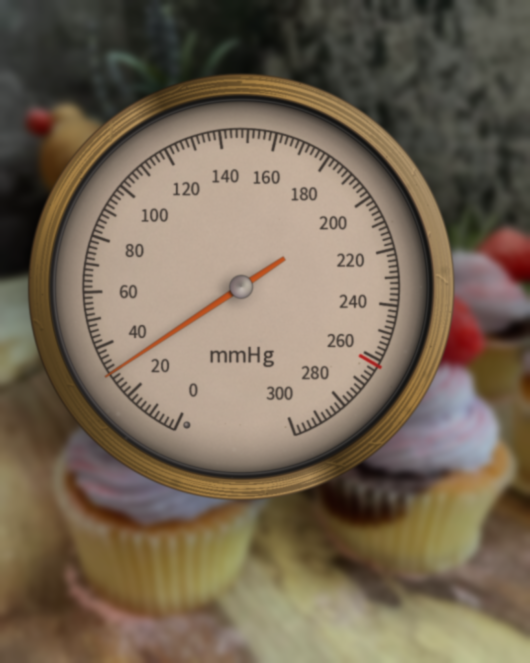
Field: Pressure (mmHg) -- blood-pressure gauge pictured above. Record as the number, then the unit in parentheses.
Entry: 30 (mmHg)
